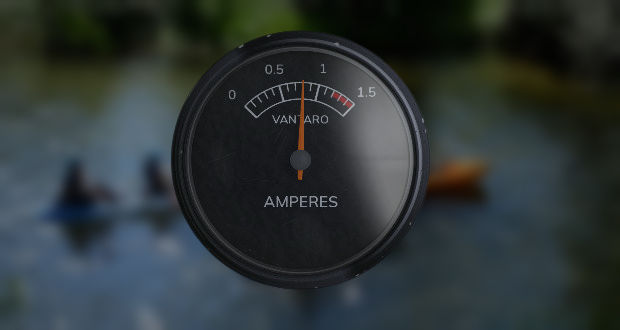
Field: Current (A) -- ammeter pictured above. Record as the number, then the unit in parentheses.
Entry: 0.8 (A)
